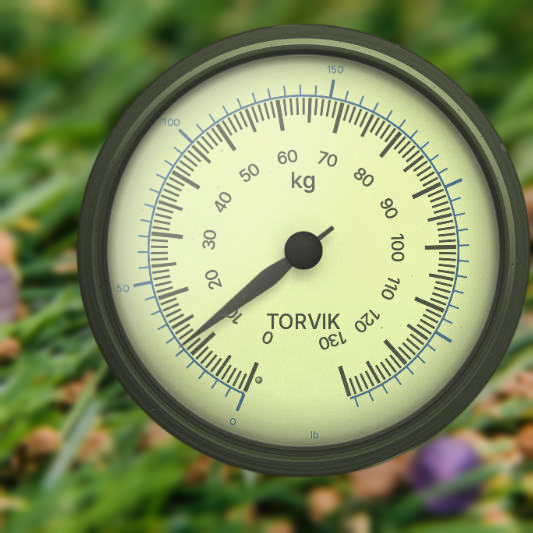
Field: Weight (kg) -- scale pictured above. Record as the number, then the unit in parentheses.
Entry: 12 (kg)
